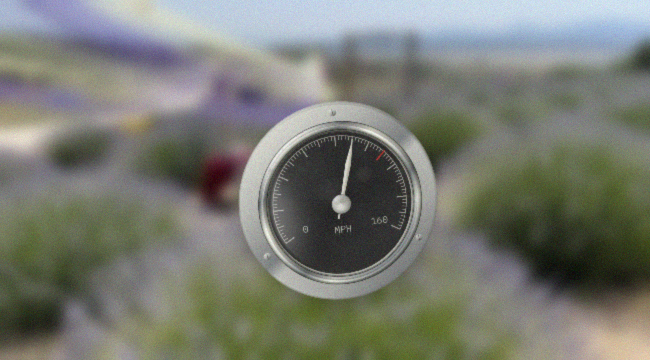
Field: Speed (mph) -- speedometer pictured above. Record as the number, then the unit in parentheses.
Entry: 90 (mph)
